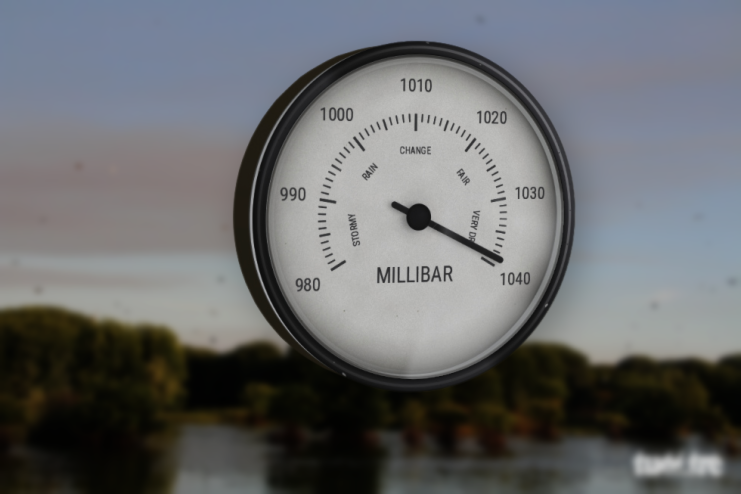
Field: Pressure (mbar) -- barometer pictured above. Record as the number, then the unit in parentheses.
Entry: 1039 (mbar)
